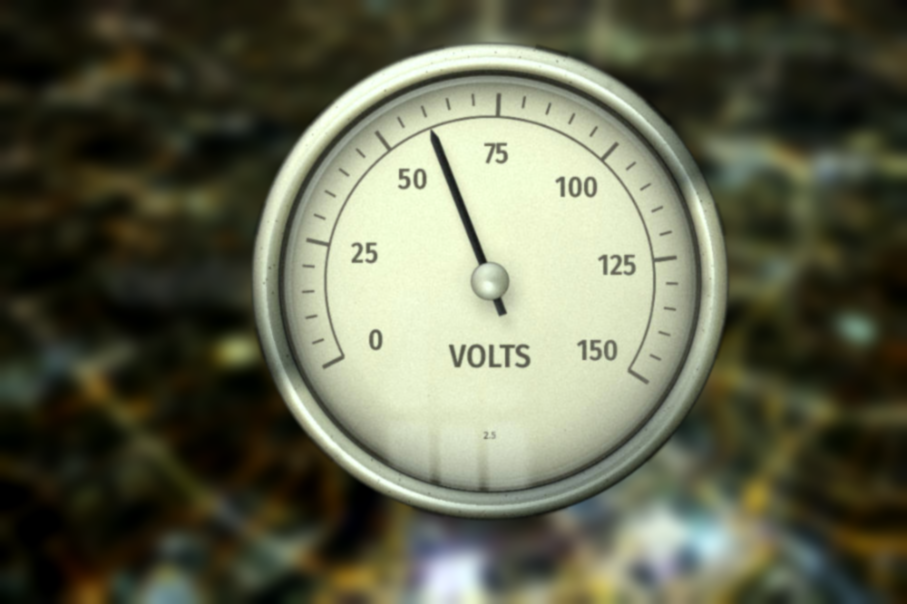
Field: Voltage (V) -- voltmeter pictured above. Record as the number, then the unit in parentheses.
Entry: 60 (V)
